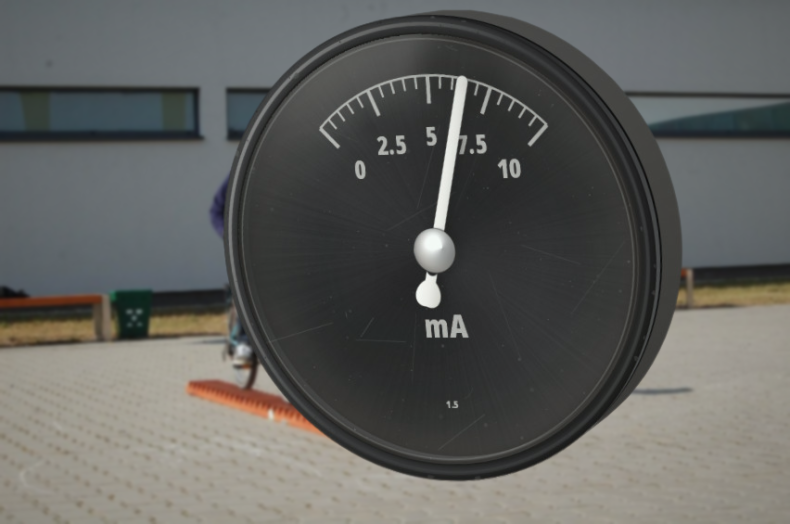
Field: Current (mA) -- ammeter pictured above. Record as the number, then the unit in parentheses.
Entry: 6.5 (mA)
